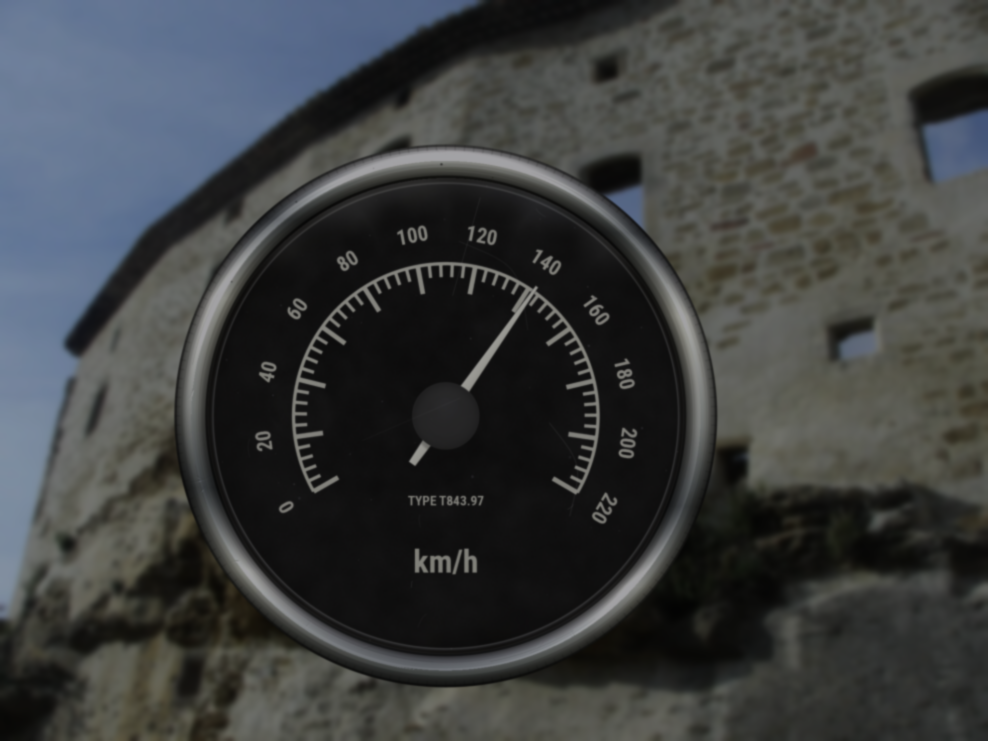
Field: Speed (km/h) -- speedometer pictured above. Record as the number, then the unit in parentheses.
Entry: 142 (km/h)
